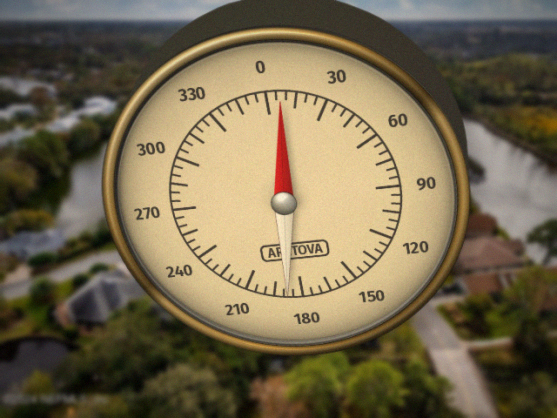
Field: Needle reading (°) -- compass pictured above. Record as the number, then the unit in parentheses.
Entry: 7.5 (°)
